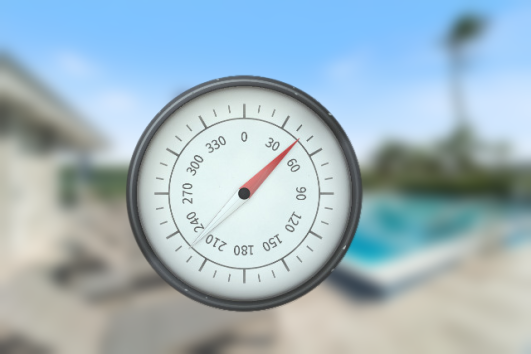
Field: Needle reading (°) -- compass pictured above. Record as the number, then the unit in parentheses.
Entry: 45 (°)
